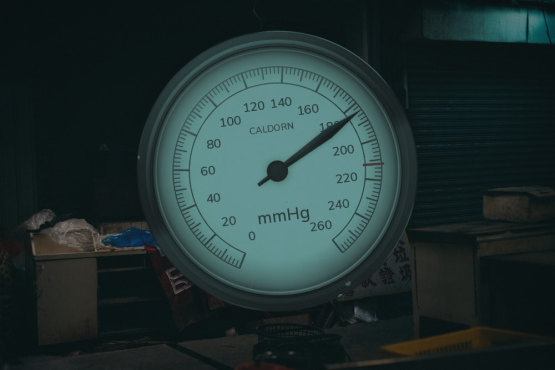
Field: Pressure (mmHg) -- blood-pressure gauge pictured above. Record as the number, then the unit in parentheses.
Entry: 184 (mmHg)
